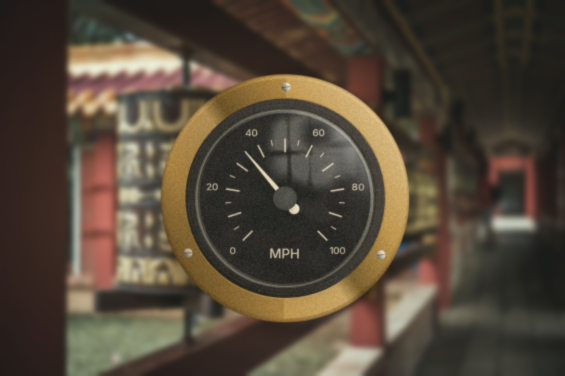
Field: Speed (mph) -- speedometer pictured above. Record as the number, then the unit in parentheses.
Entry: 35 (mph)
